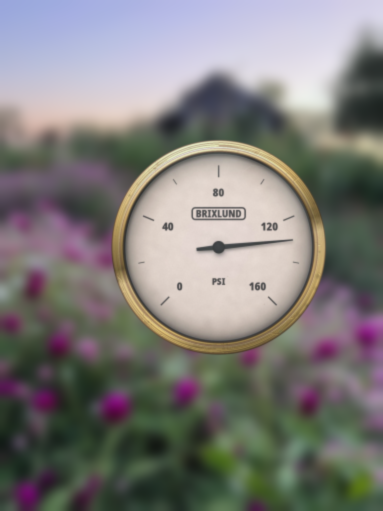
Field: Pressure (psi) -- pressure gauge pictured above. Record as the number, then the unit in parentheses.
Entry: 130 (psi)
